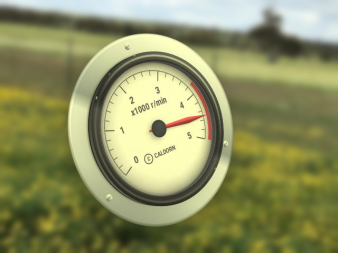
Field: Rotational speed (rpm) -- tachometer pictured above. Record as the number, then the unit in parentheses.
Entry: 4500 (rpm)
